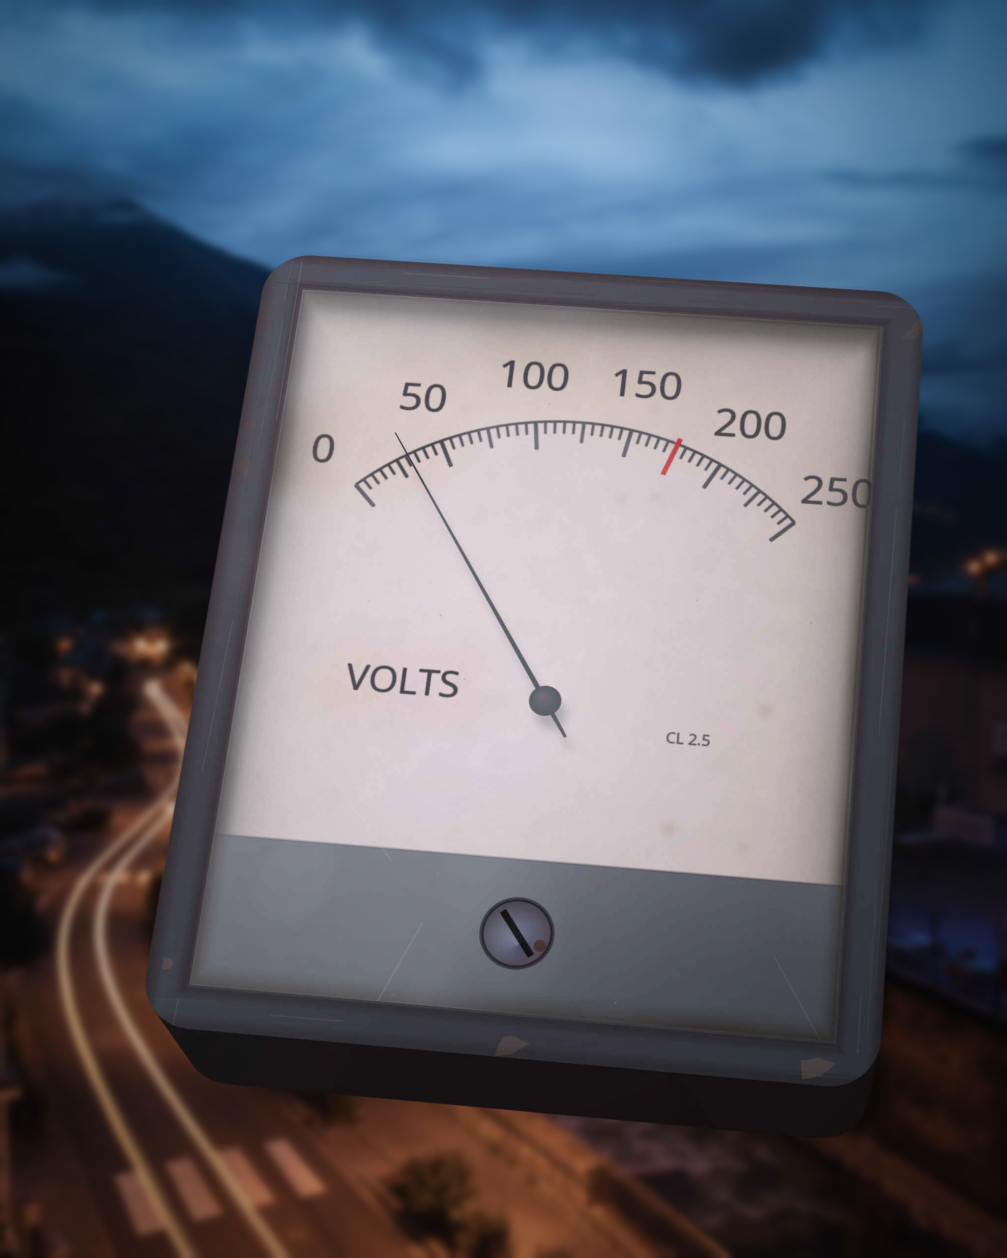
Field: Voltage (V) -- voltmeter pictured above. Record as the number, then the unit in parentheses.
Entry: 30 (V)
